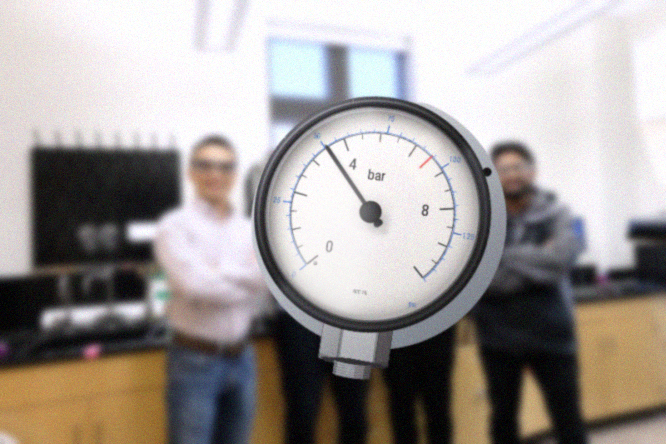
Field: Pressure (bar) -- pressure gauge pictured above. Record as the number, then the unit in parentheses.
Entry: 3.5 (bar)
